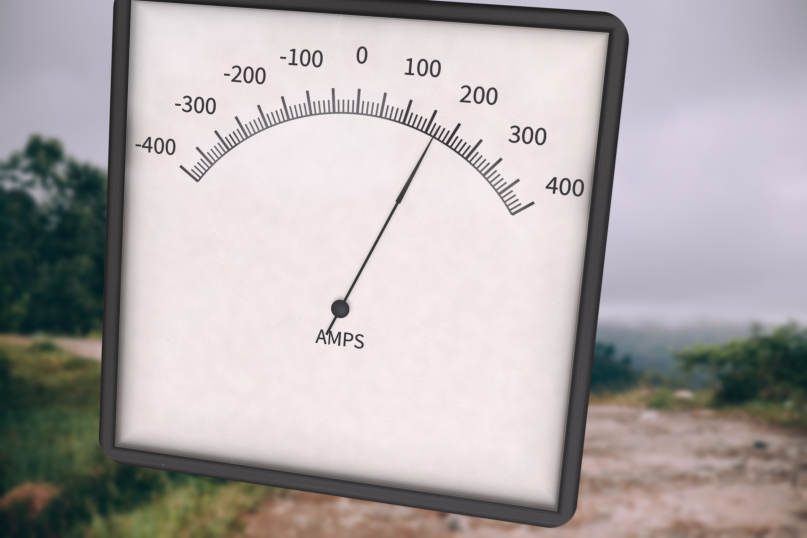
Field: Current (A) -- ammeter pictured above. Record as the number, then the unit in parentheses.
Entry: 170 (A)
